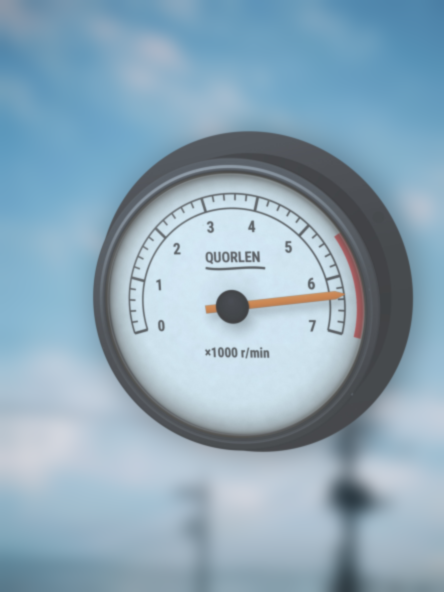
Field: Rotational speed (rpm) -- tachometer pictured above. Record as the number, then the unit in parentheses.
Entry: 6300 (rpm)
